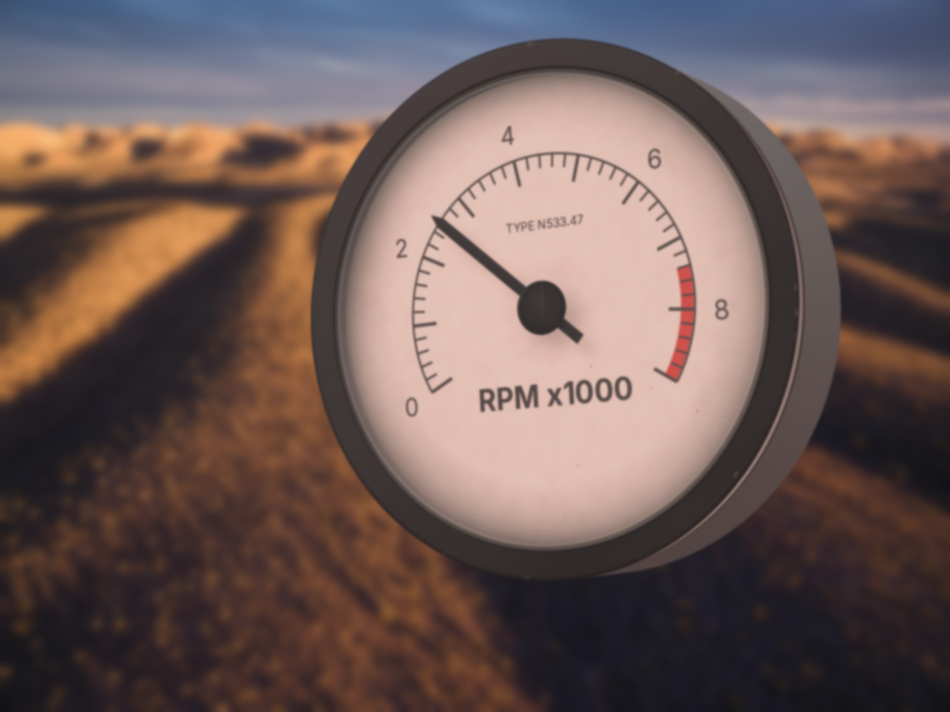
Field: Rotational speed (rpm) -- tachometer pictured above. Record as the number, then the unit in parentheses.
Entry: 2600 (rpm)
